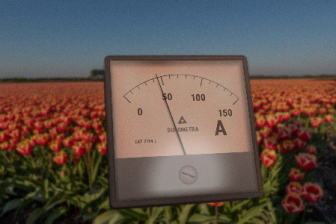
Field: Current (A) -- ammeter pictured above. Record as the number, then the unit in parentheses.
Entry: 45 (A)
